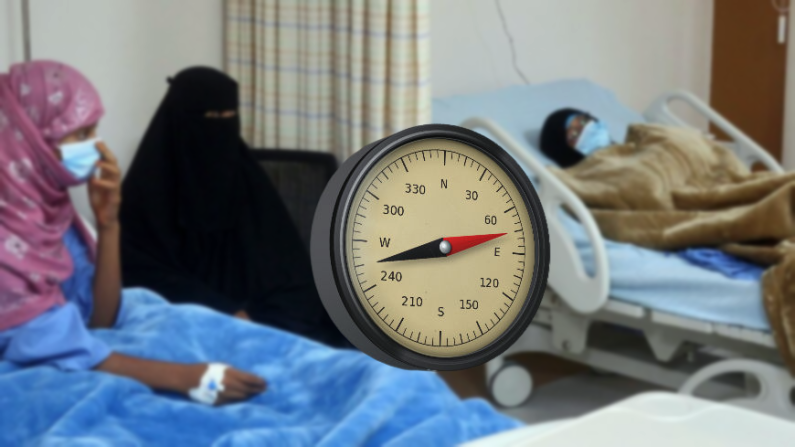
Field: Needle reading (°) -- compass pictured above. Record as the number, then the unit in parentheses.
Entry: 75 (°)
